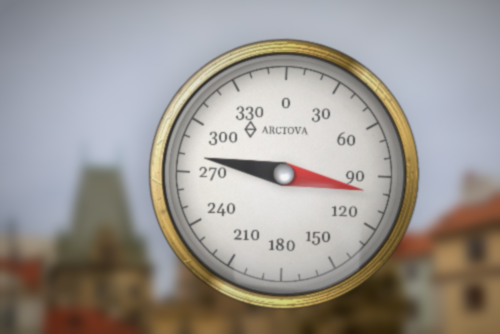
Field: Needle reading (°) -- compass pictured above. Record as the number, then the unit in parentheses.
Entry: 100 (°)
